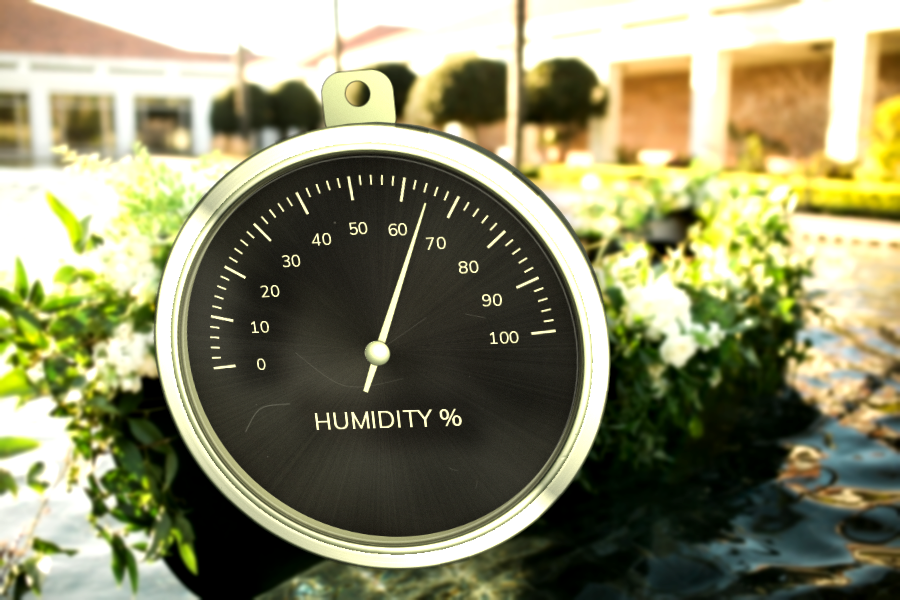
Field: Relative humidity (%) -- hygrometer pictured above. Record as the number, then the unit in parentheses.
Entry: 65 (%)
